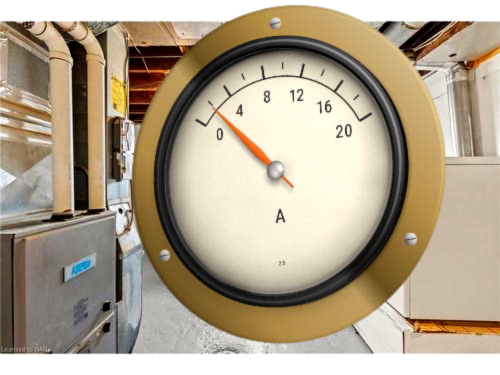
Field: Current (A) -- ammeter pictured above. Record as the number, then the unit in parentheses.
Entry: 2 (A)
